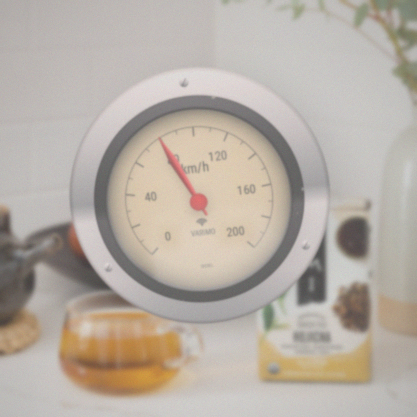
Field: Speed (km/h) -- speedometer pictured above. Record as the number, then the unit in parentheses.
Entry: 80 (km/h)
